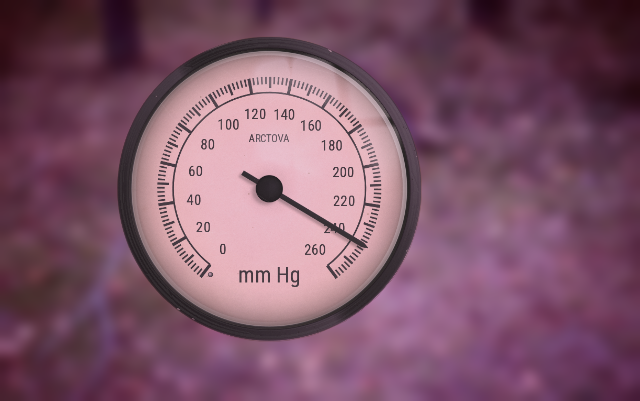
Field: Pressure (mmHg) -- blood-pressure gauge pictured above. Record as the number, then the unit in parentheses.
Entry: 240 (mmHg)
